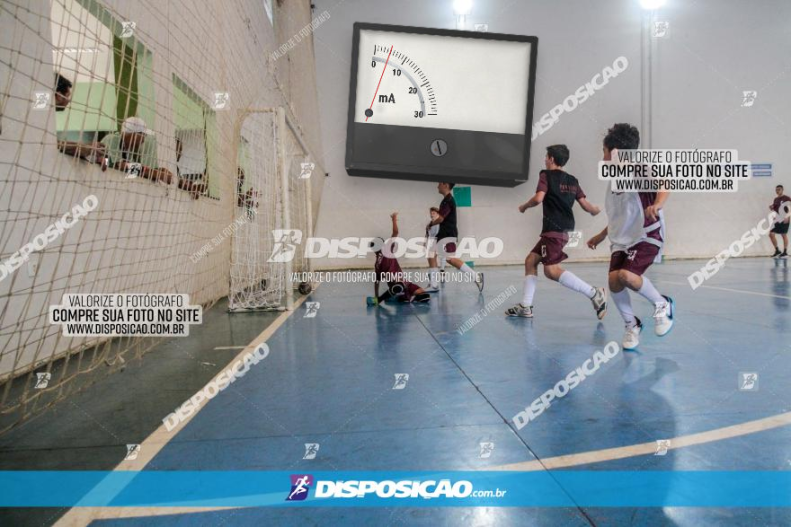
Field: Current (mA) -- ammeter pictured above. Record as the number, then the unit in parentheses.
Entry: 5 (mA)
